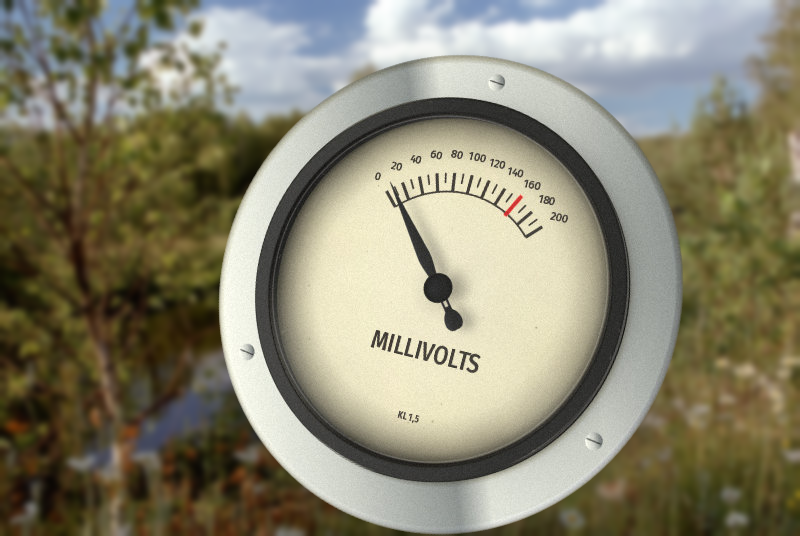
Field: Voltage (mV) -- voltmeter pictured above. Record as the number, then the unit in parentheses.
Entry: 10 (mV)
